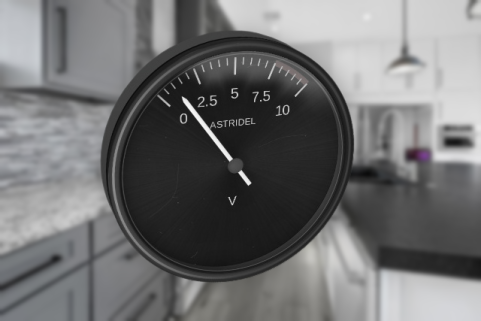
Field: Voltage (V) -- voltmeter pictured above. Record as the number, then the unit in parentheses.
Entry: 1 (V)
